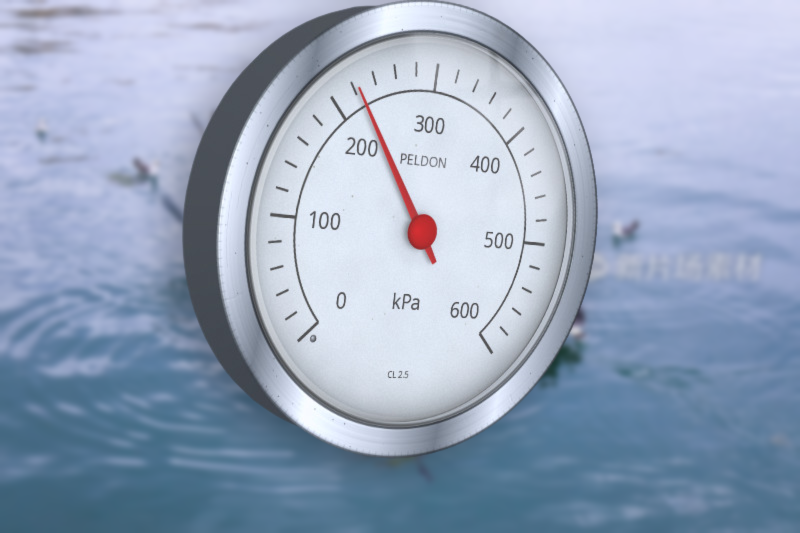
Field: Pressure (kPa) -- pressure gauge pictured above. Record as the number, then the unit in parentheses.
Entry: 220 (kPa)
